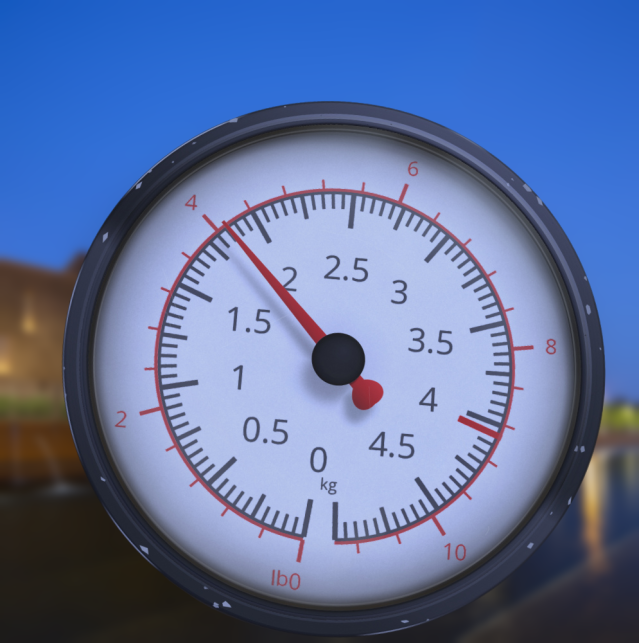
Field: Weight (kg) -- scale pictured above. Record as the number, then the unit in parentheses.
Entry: 1.85 (kg)
